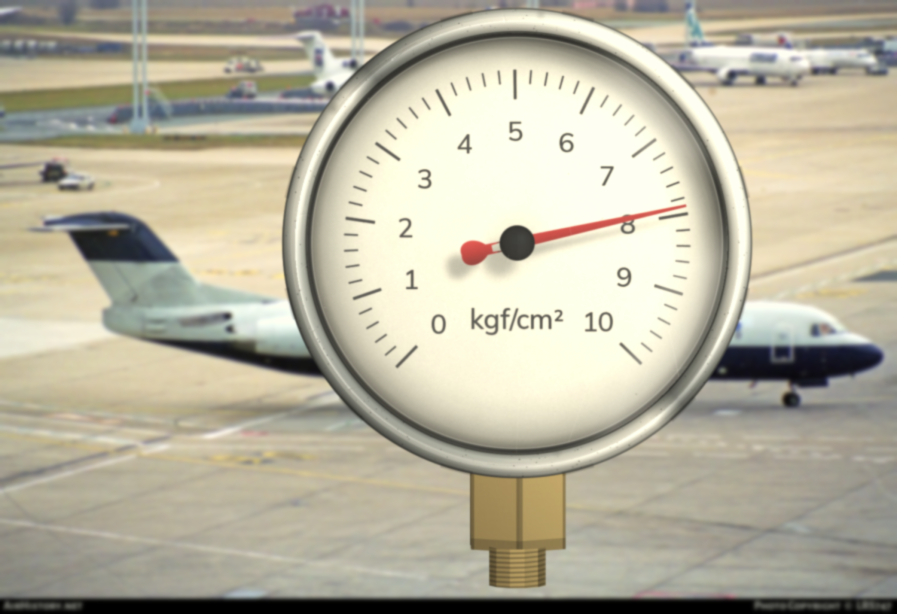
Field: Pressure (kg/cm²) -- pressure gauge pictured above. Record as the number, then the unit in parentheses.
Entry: 7.9 (kg/cm²)
